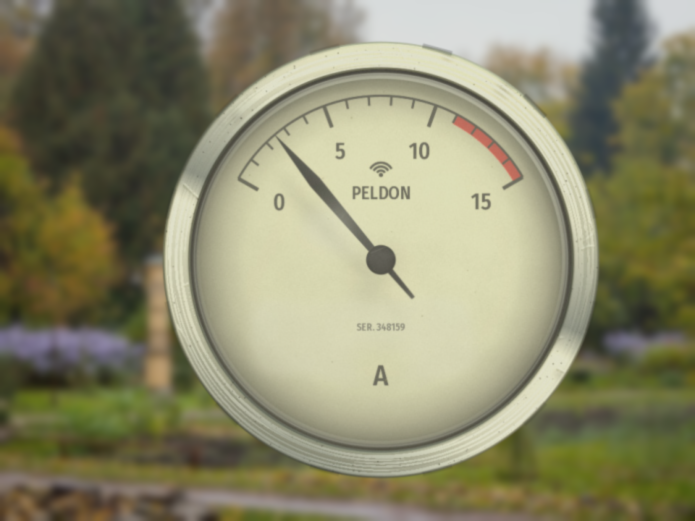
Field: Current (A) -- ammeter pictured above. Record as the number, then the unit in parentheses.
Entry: 2.5 (A)
